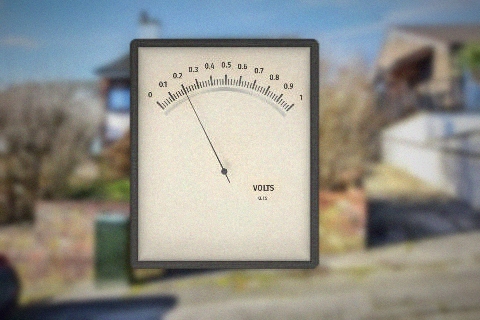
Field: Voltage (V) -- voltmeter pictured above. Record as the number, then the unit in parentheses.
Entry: 0.2 (V)
